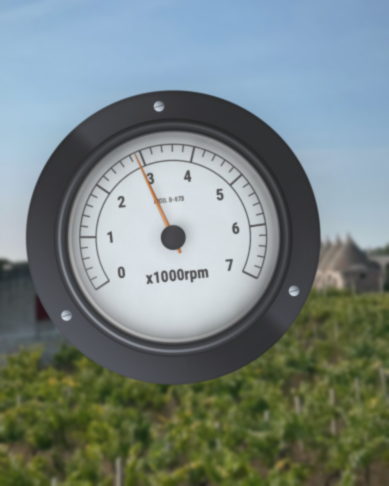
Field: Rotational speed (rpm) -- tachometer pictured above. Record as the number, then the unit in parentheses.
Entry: 2900 (rpm)
